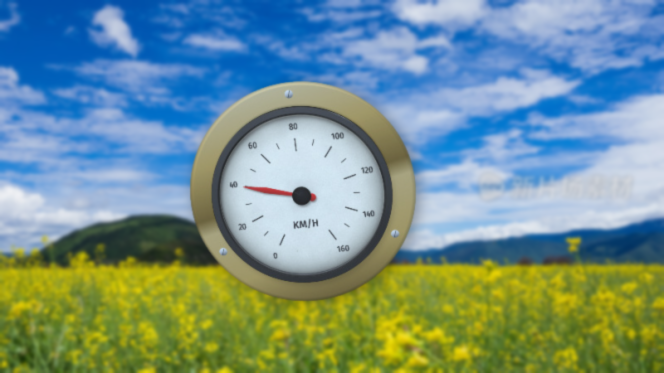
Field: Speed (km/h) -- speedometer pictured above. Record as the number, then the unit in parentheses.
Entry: 40 (km/h)
